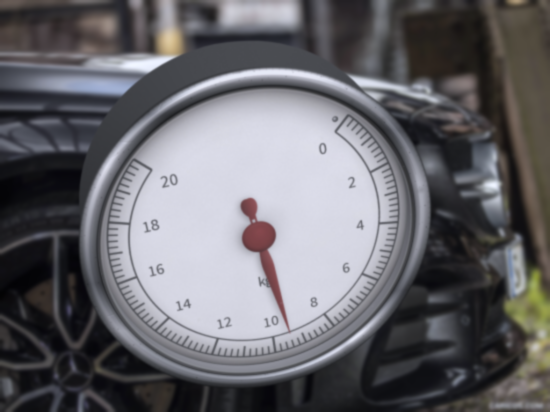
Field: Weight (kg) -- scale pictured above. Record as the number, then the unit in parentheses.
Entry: 9.4 (kg)
